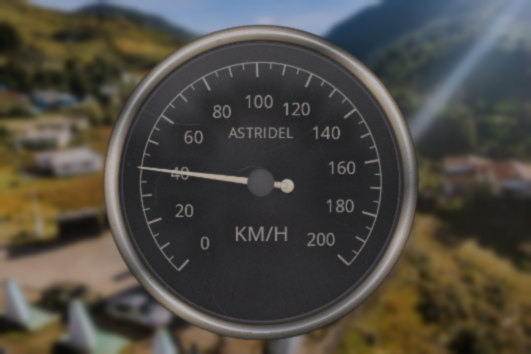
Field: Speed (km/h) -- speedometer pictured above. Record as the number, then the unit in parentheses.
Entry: 40 (km/h)
